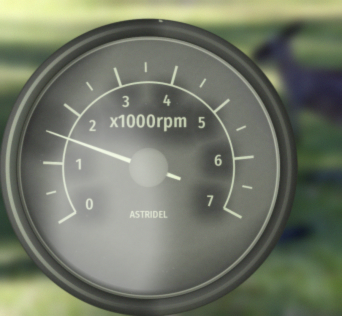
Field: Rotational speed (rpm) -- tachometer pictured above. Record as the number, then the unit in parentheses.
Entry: 1500 (rpm)
